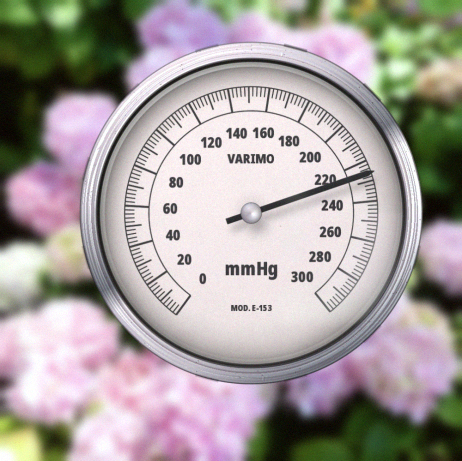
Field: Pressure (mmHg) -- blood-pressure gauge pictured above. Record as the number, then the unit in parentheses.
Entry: 226 (mmHg)
